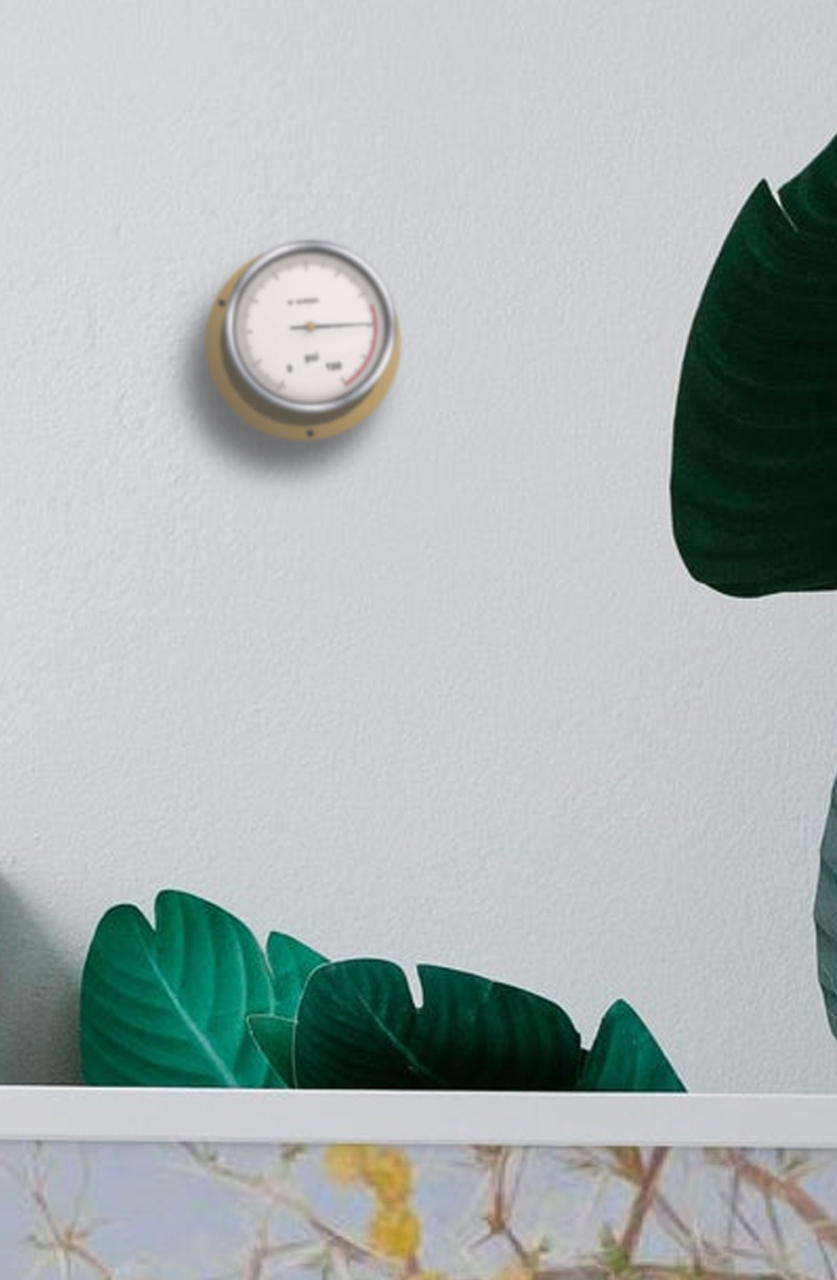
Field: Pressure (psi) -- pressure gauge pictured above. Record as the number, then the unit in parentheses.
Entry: 80 (psi)
